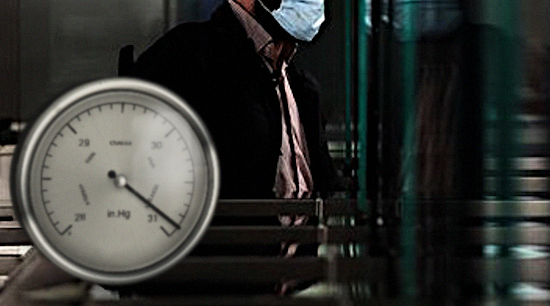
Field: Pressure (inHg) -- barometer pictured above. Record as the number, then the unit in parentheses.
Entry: 30.9 (inHg)
